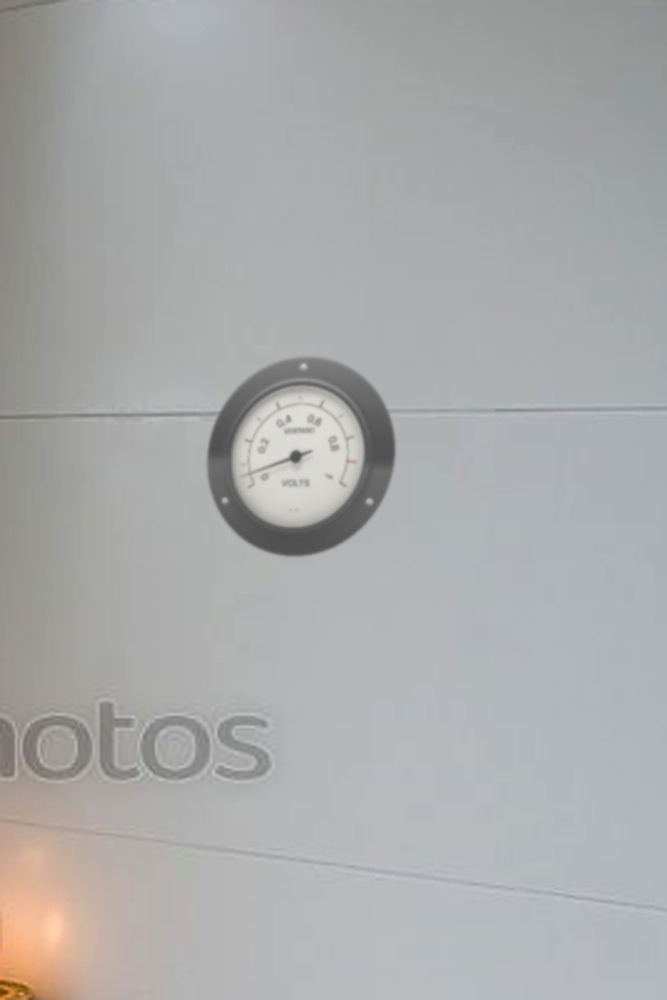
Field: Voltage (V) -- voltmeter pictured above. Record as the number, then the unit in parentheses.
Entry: 0.05 (V)
